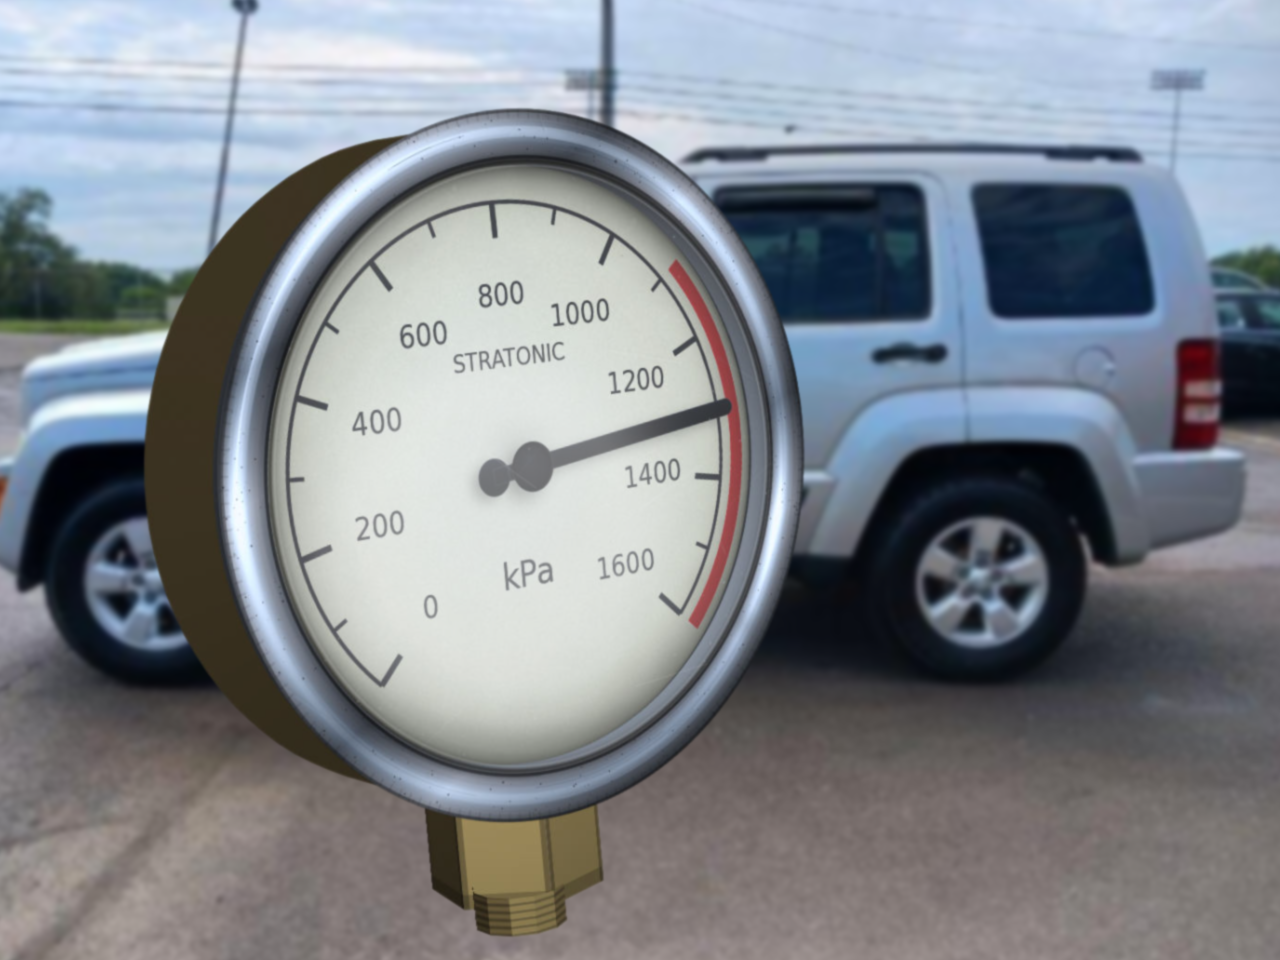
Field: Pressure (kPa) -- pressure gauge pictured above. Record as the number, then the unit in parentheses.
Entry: 1300 (kPa)
